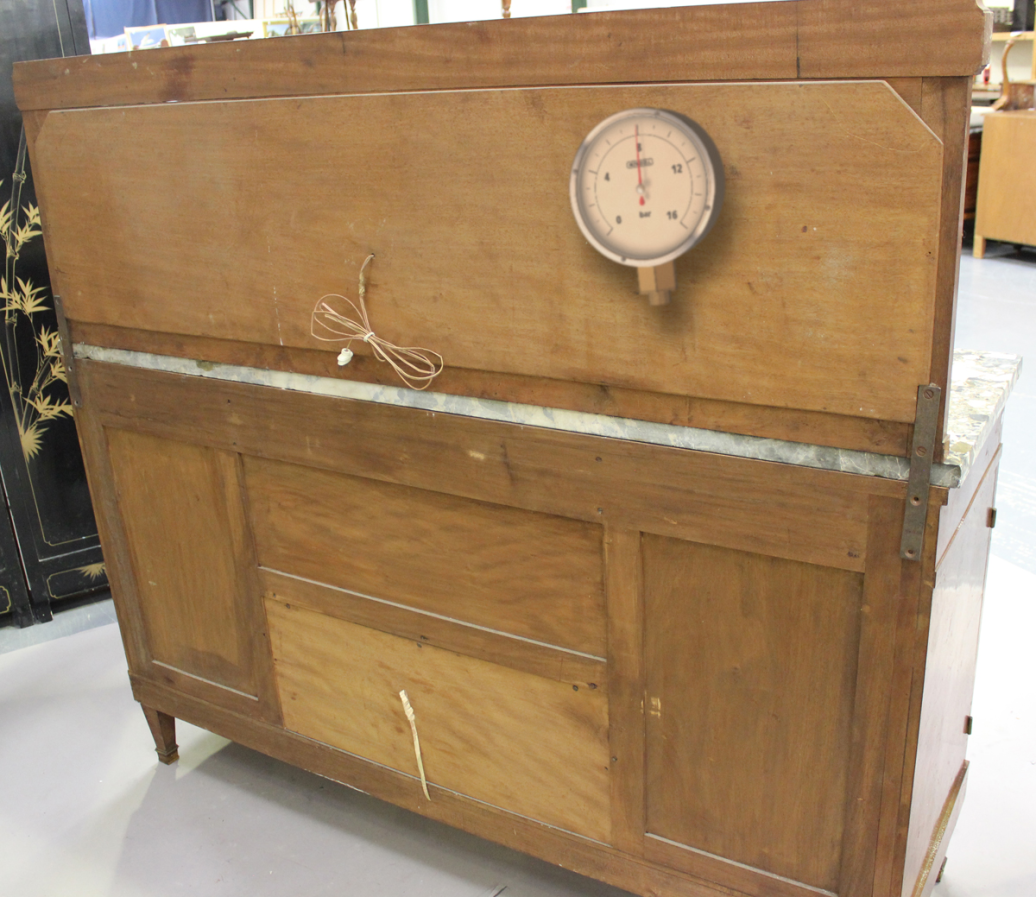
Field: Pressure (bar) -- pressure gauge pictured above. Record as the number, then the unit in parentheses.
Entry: 8 (bar)
